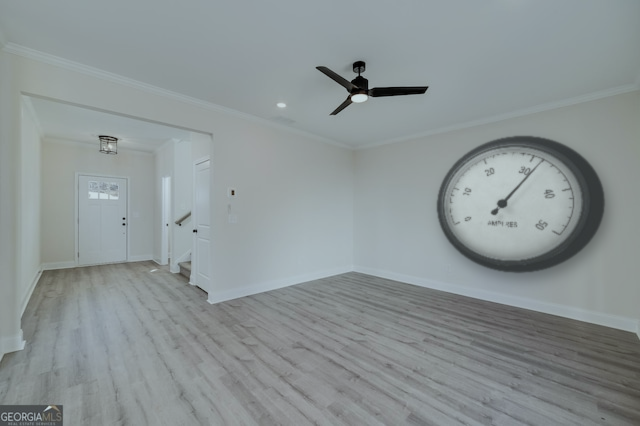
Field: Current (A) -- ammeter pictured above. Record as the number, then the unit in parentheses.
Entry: 32 (A)
